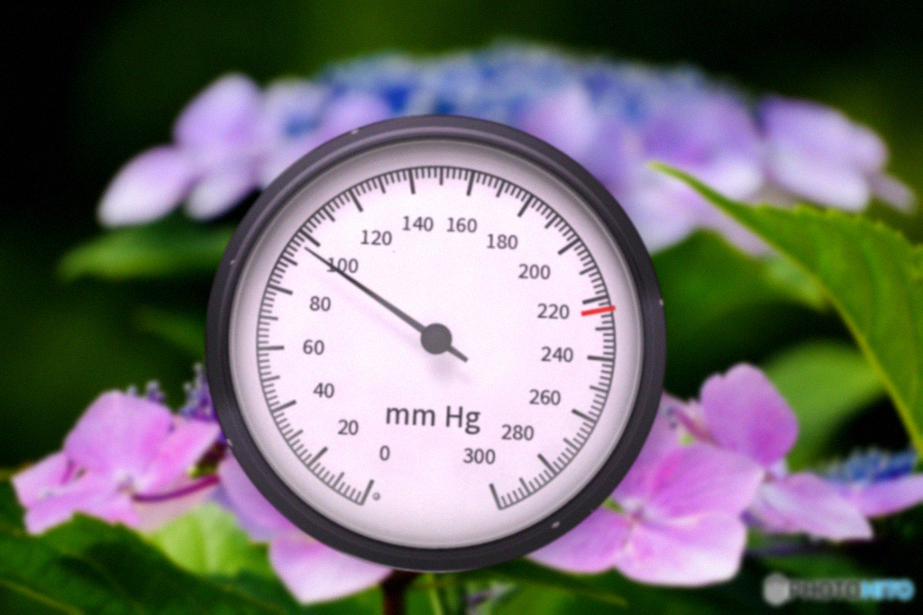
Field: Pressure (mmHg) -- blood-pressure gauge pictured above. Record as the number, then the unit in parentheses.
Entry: 96 (mmHg)
